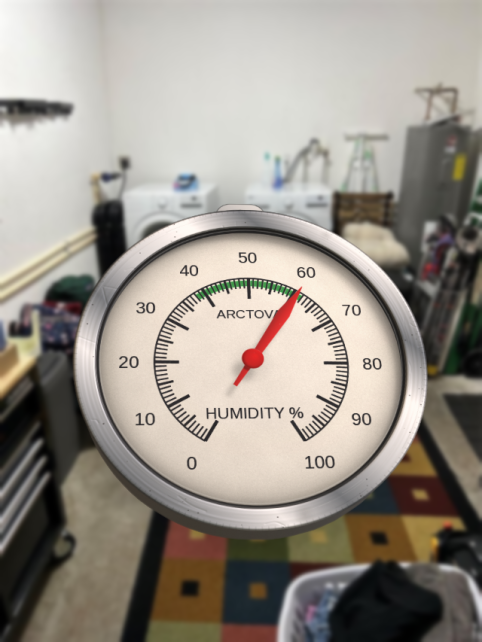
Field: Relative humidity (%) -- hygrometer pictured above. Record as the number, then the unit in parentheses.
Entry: 61 (%)
